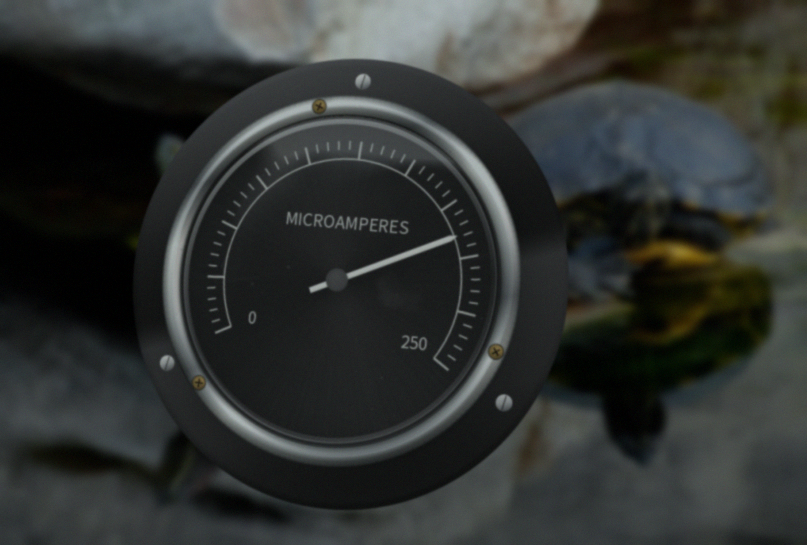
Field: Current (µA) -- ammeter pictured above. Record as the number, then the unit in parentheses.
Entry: 190 (µA)
